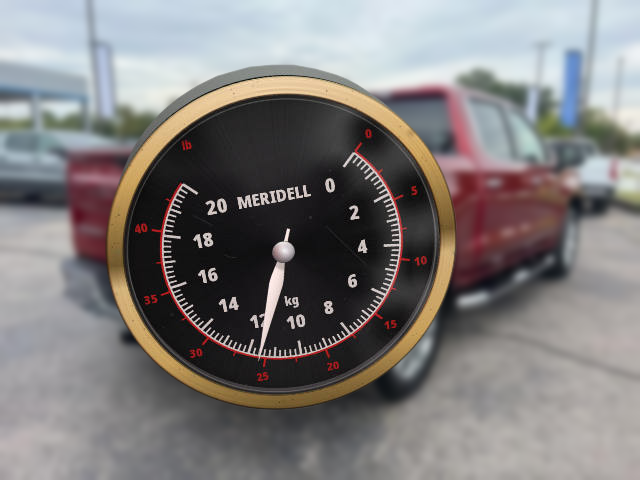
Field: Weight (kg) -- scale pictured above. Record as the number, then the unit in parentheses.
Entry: 11.6 (kg)
